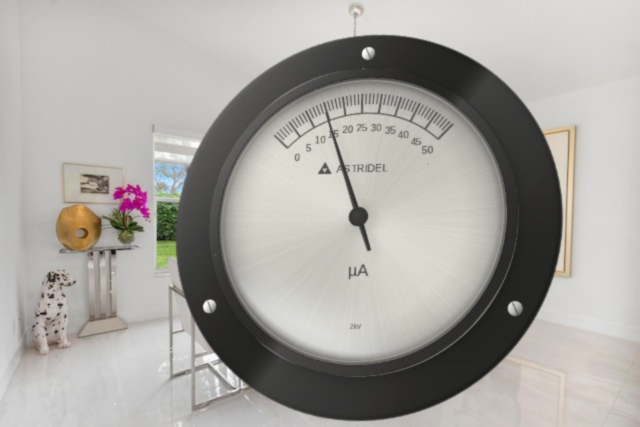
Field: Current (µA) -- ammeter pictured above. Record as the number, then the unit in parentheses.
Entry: 15 (µA)
